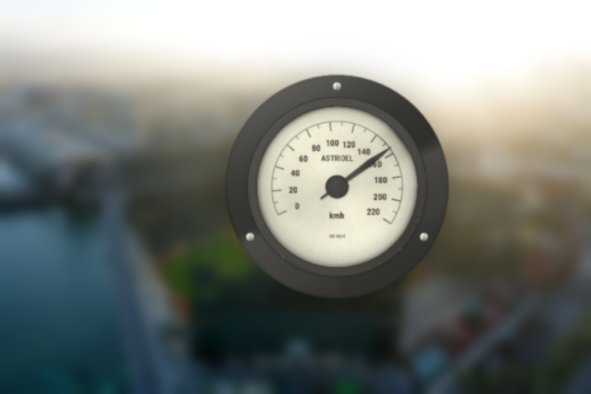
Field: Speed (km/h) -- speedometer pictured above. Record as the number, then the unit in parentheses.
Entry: 155 (km/h)
